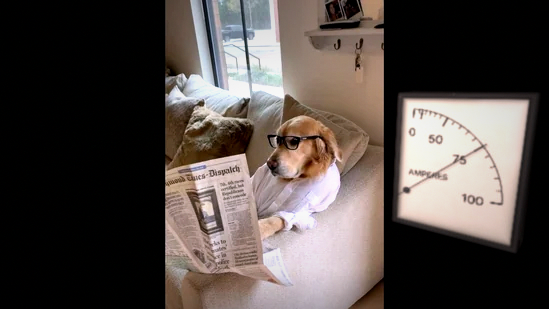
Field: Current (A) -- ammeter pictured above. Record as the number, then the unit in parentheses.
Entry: 75 (A)
